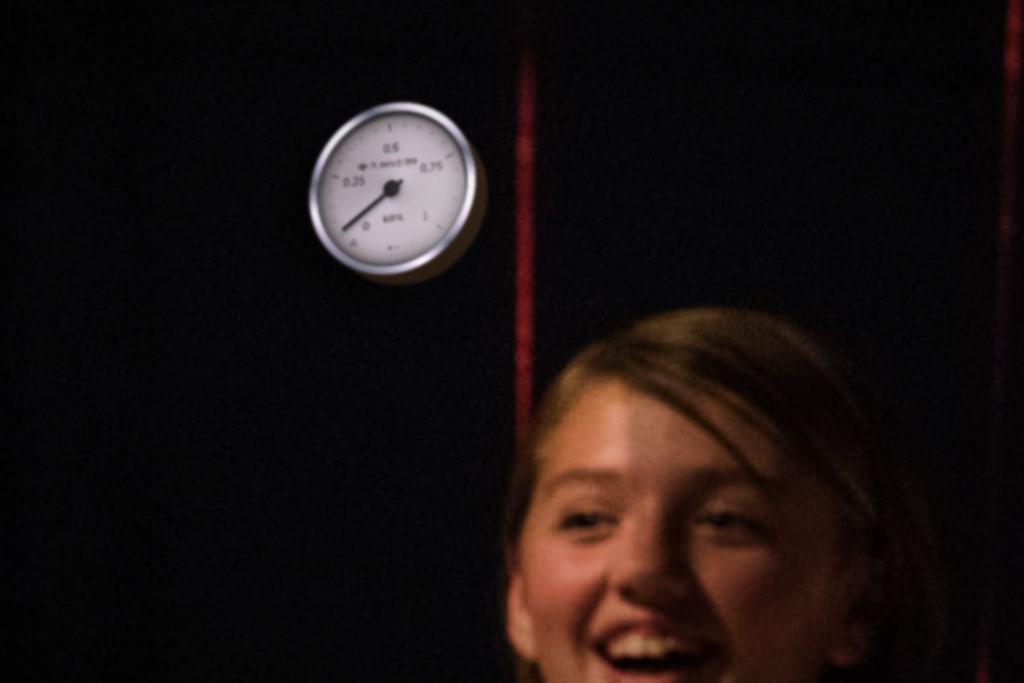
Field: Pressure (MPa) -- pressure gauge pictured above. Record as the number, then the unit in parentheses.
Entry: 0.05 (MPa)
